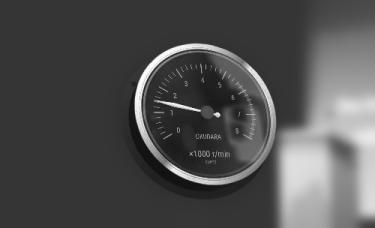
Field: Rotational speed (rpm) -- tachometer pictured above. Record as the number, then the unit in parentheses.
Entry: 1400 (rpm)
